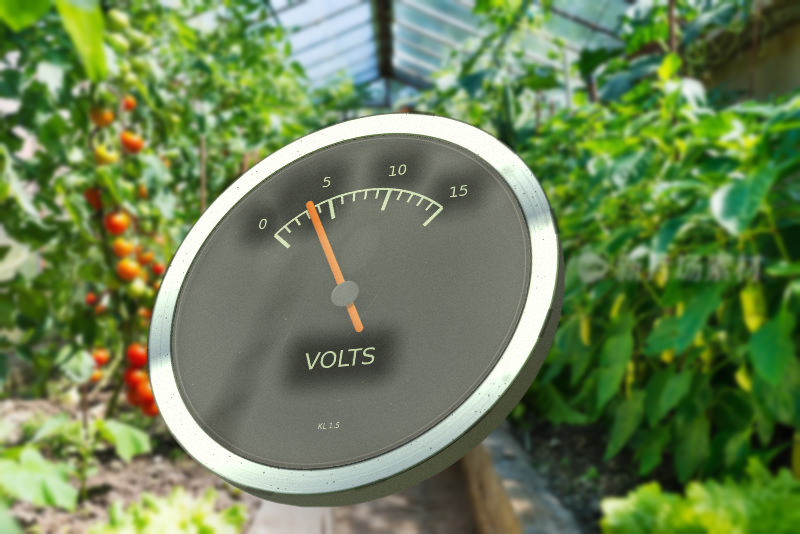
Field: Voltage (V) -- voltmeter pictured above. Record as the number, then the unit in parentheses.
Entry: 3.5 (V)
